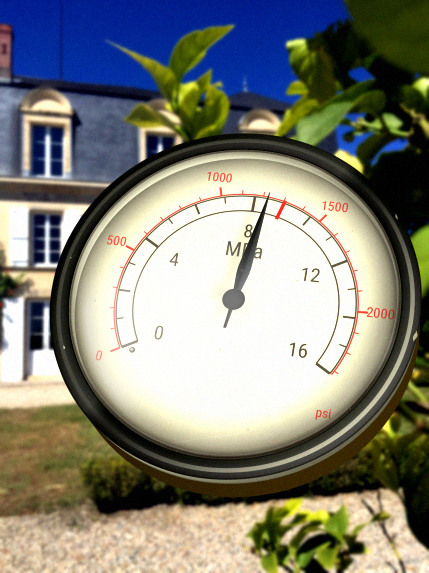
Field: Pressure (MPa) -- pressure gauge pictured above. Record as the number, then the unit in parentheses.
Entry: 8.5 (MPa)
